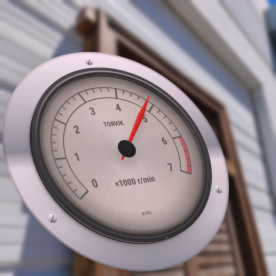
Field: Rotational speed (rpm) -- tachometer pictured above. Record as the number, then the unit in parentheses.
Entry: 4800 (rpm)
